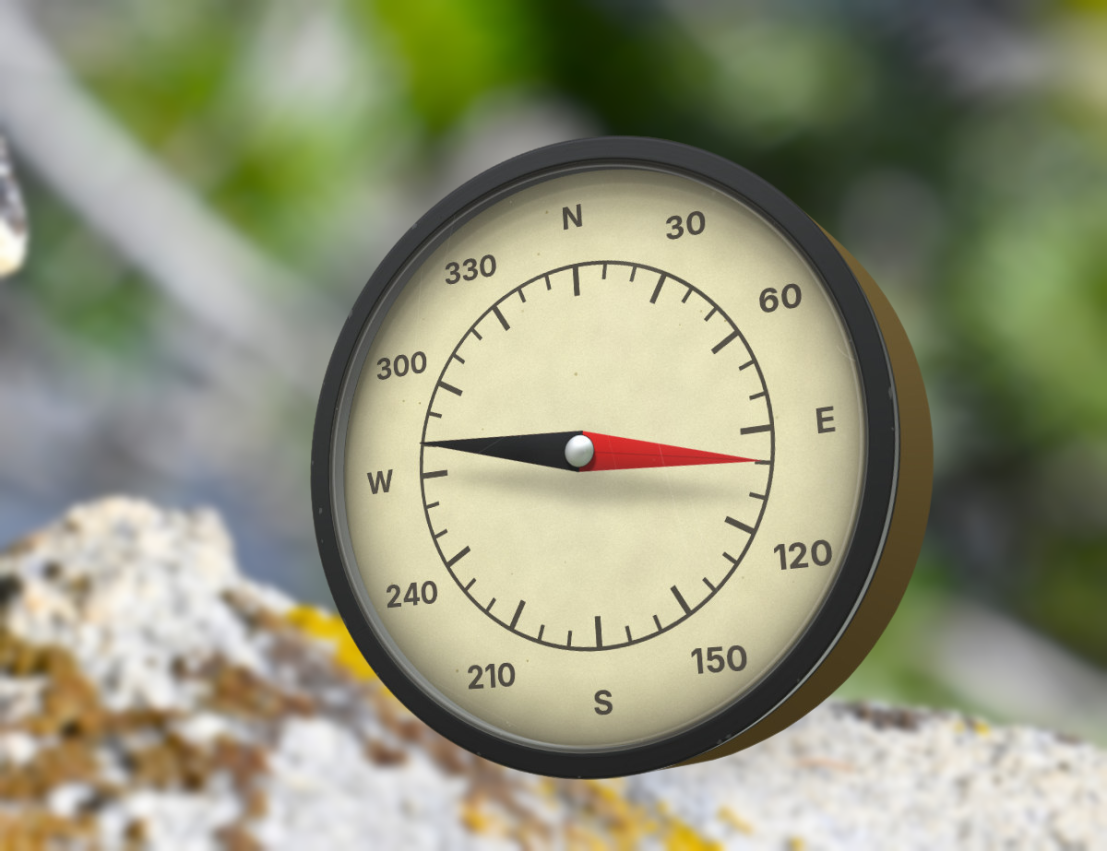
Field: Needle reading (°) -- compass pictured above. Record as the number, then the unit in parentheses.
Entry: 100 (°)
